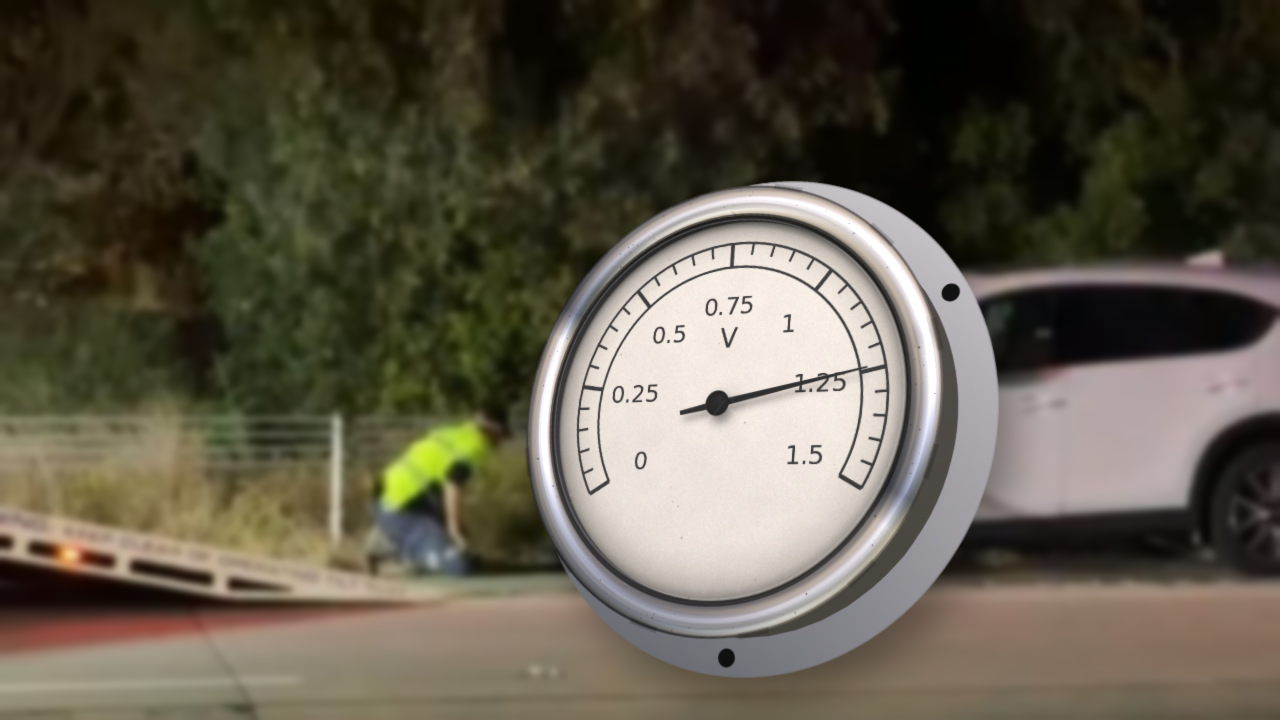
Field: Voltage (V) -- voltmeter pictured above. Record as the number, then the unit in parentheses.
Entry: 1.25 (V)
